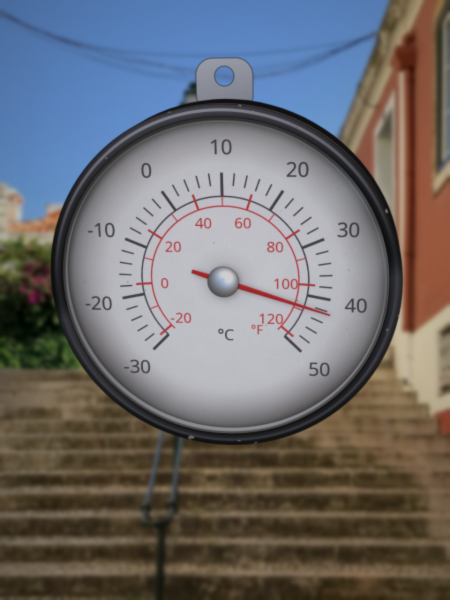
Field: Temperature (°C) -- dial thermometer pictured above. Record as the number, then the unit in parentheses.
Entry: 42 (°C)
